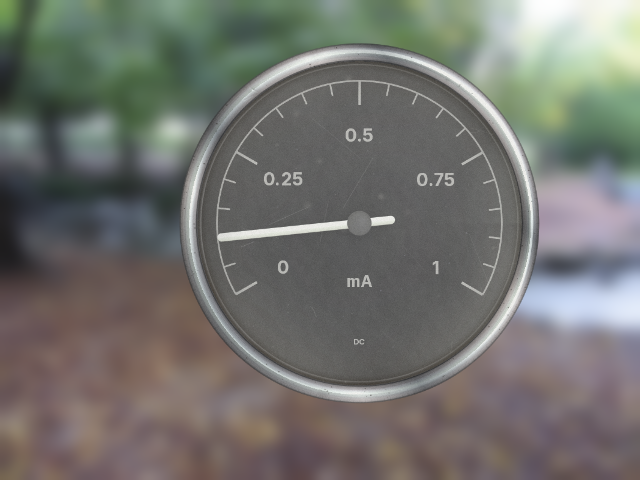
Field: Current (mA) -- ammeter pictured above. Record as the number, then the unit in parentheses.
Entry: 0.1 (mA)
